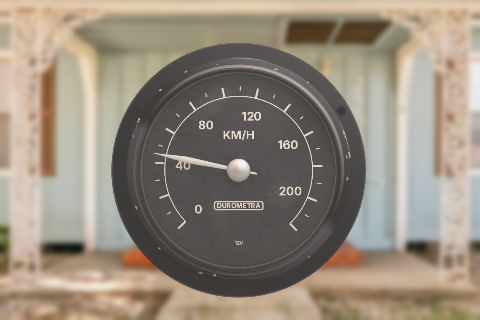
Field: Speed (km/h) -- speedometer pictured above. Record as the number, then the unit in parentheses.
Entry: 45 (km/h)
